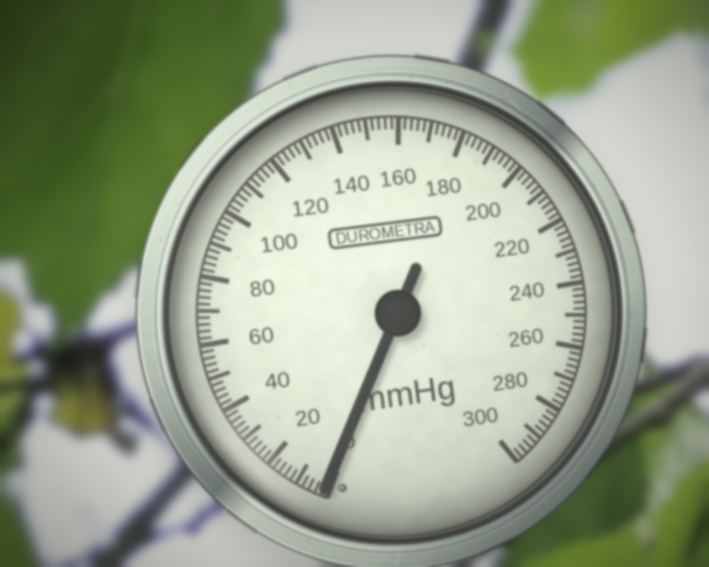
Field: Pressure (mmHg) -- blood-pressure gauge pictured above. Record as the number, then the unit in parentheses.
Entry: 2 (mmHg)
